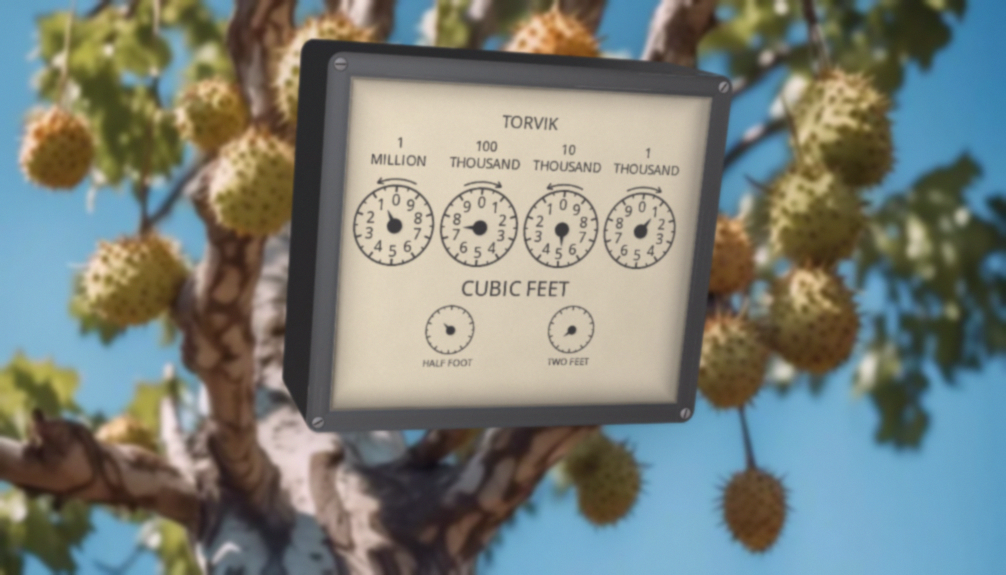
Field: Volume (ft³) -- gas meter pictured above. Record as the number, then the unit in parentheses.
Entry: 75100 (ft³)
